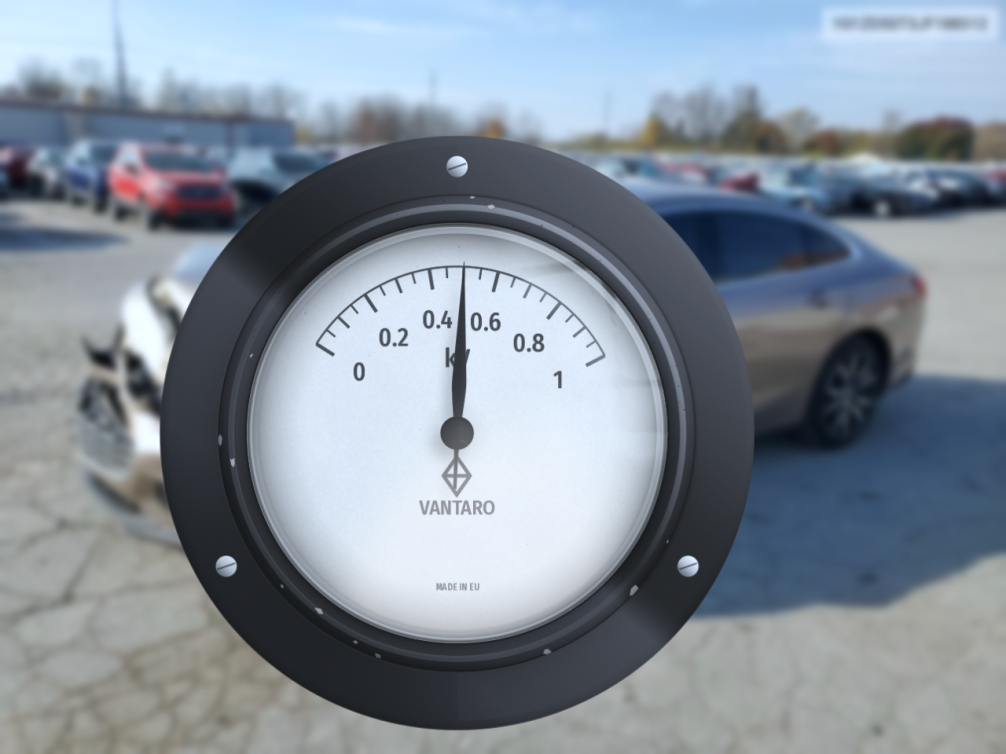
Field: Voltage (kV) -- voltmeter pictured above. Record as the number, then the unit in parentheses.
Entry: 0.5 (kV)
